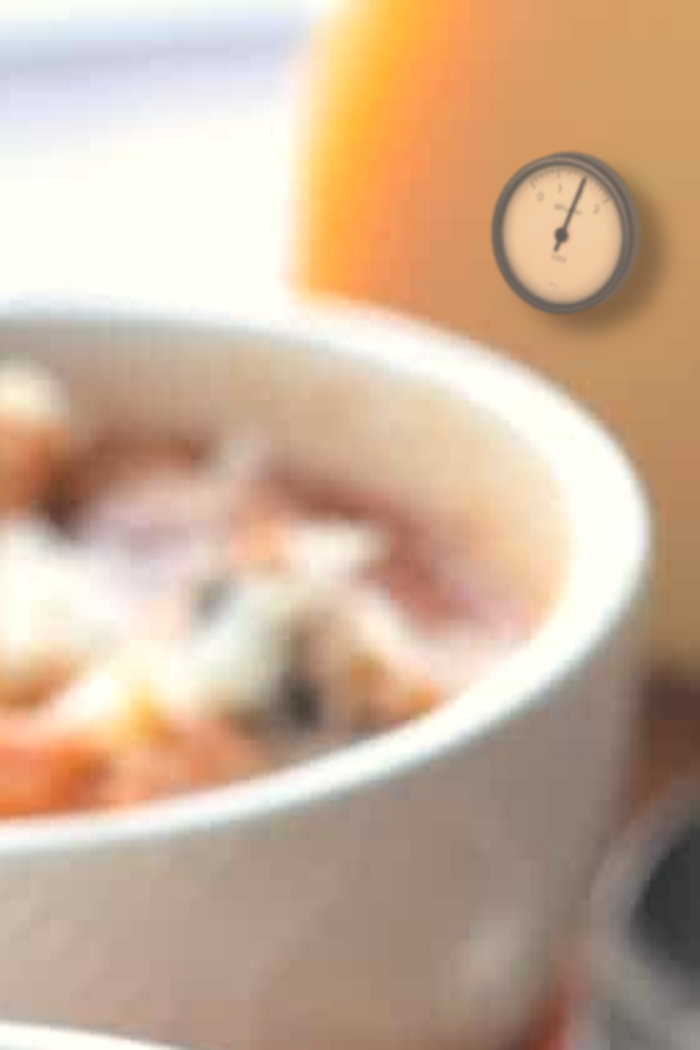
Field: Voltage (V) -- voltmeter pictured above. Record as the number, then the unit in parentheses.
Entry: 2 (V)
